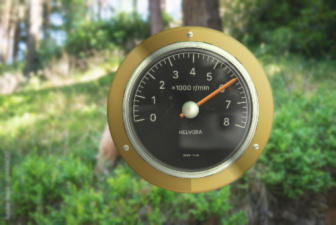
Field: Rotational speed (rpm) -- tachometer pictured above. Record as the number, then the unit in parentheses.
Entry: 6000 (rpm)
